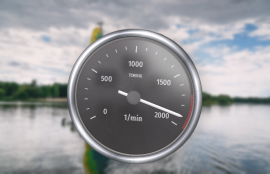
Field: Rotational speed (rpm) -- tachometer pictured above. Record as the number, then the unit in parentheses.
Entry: 1900 (rpm)
